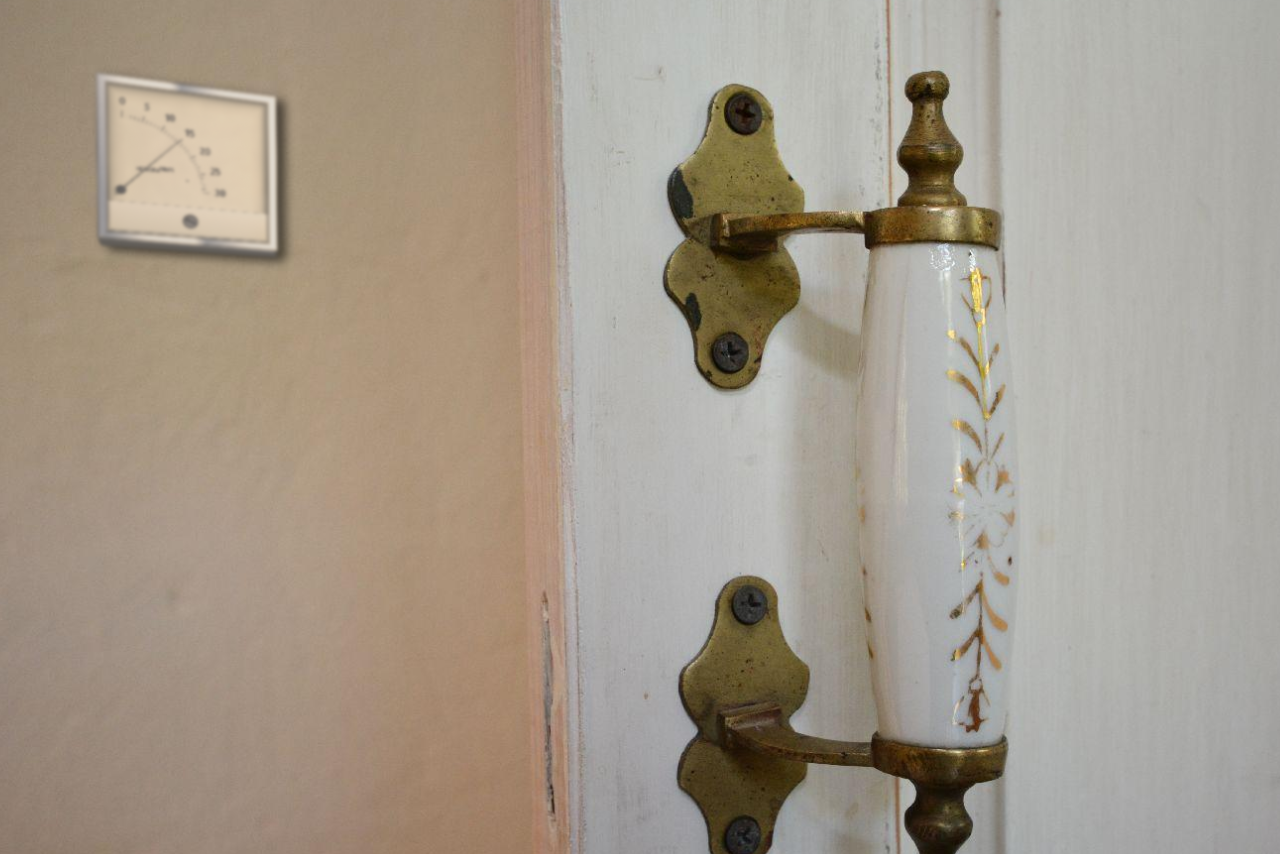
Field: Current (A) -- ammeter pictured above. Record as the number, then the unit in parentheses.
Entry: 15 (A)
